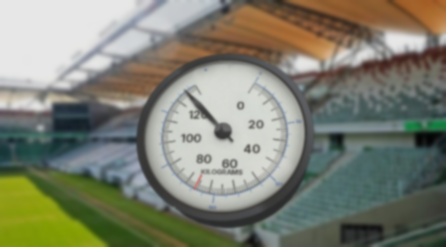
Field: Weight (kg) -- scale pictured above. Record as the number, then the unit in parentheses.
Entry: 125 (kg)
